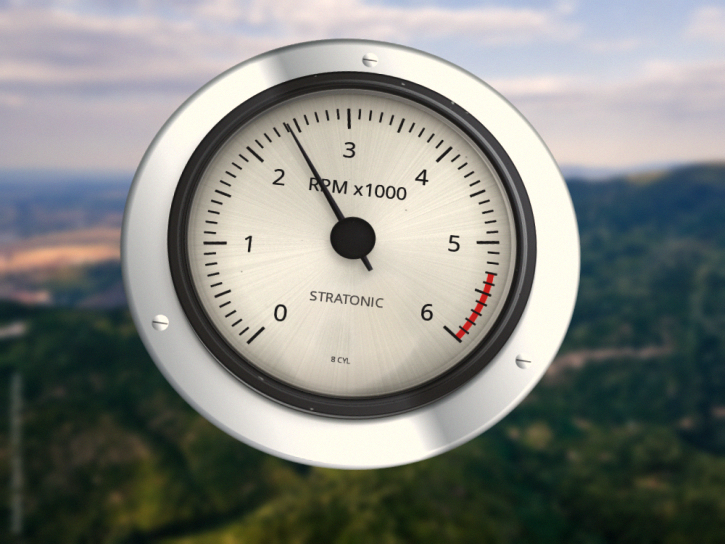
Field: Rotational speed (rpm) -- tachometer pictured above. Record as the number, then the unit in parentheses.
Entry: 2400 (rpm)
